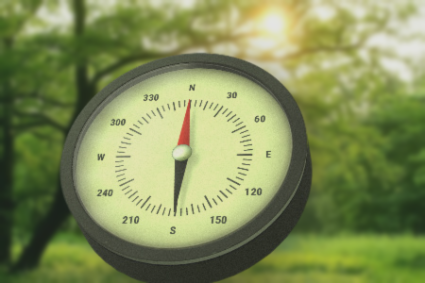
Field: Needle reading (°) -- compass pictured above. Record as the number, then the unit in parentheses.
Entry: 0 (°)
